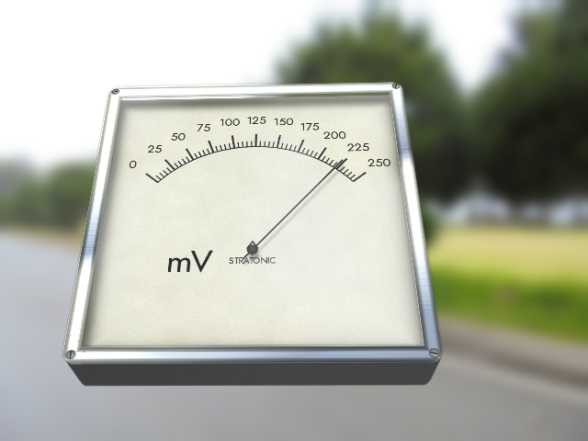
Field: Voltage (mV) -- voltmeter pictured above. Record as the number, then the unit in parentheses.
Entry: 225 (mV)
